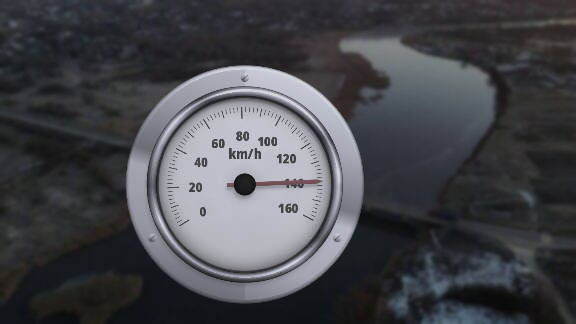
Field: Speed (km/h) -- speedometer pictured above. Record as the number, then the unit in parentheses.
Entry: 140 (km/h)
